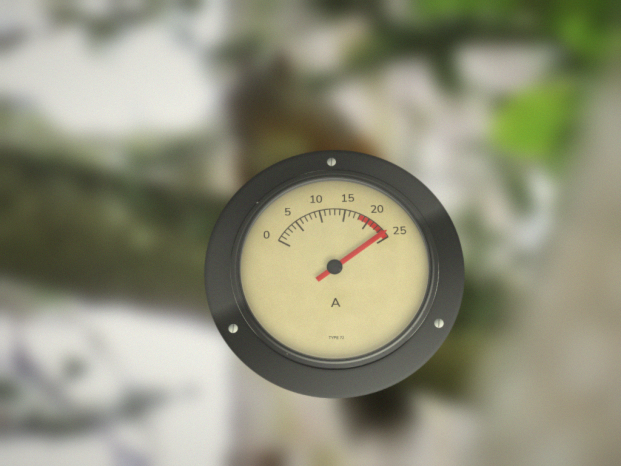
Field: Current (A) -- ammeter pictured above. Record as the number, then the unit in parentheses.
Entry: 24 (A)
